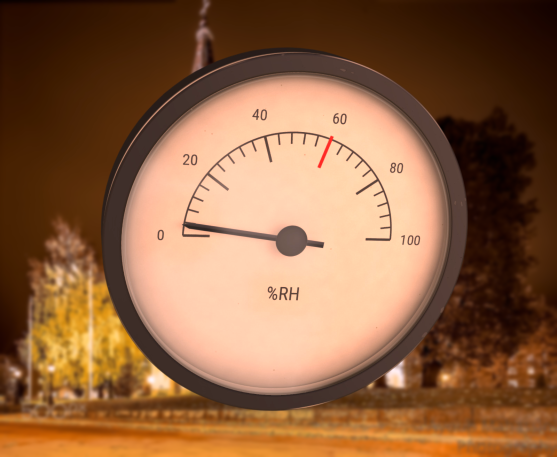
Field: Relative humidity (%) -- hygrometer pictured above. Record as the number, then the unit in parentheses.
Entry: 4 (%)
